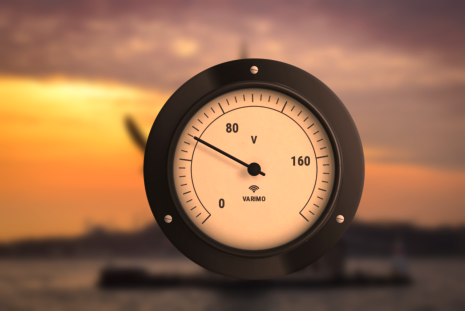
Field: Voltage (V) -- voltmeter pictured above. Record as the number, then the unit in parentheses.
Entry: 55 (V)
